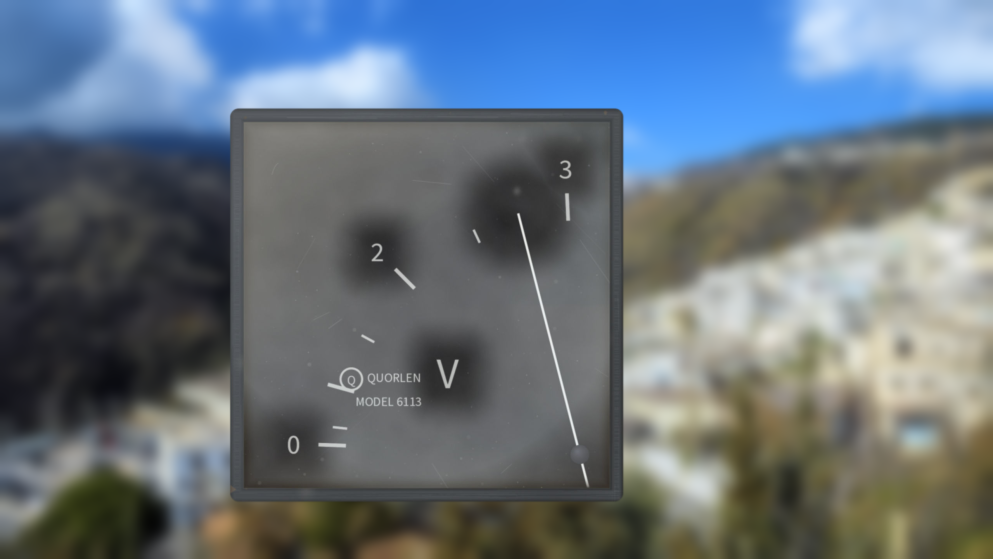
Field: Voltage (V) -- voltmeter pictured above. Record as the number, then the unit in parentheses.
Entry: 2.75 (V)
